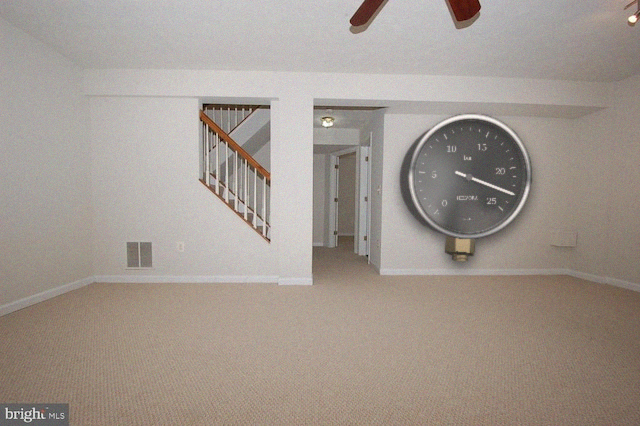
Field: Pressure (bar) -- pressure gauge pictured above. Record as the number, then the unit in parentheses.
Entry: 23 (bar)
